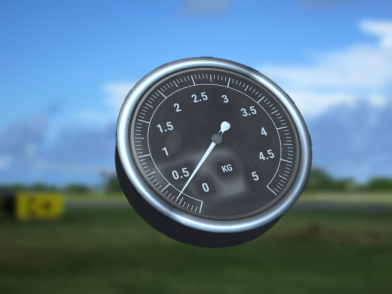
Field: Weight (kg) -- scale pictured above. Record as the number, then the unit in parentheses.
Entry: 0.3 (kg)
